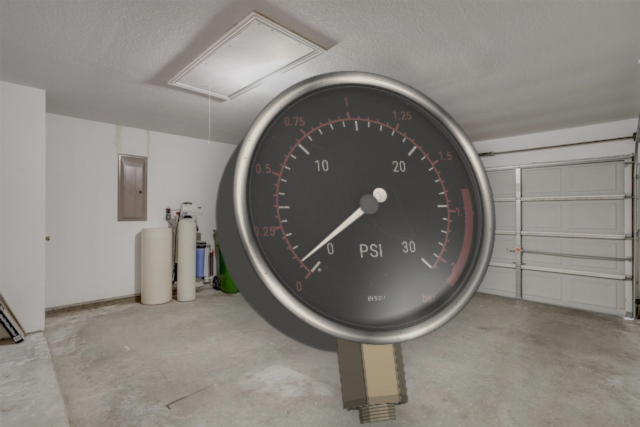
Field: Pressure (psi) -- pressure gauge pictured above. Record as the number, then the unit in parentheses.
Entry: 1 (psi)
